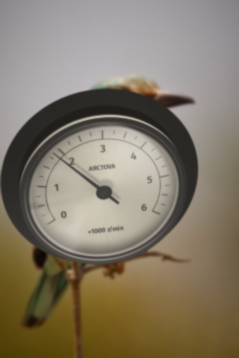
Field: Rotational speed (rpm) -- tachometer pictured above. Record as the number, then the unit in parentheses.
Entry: 1875 (rpm)
